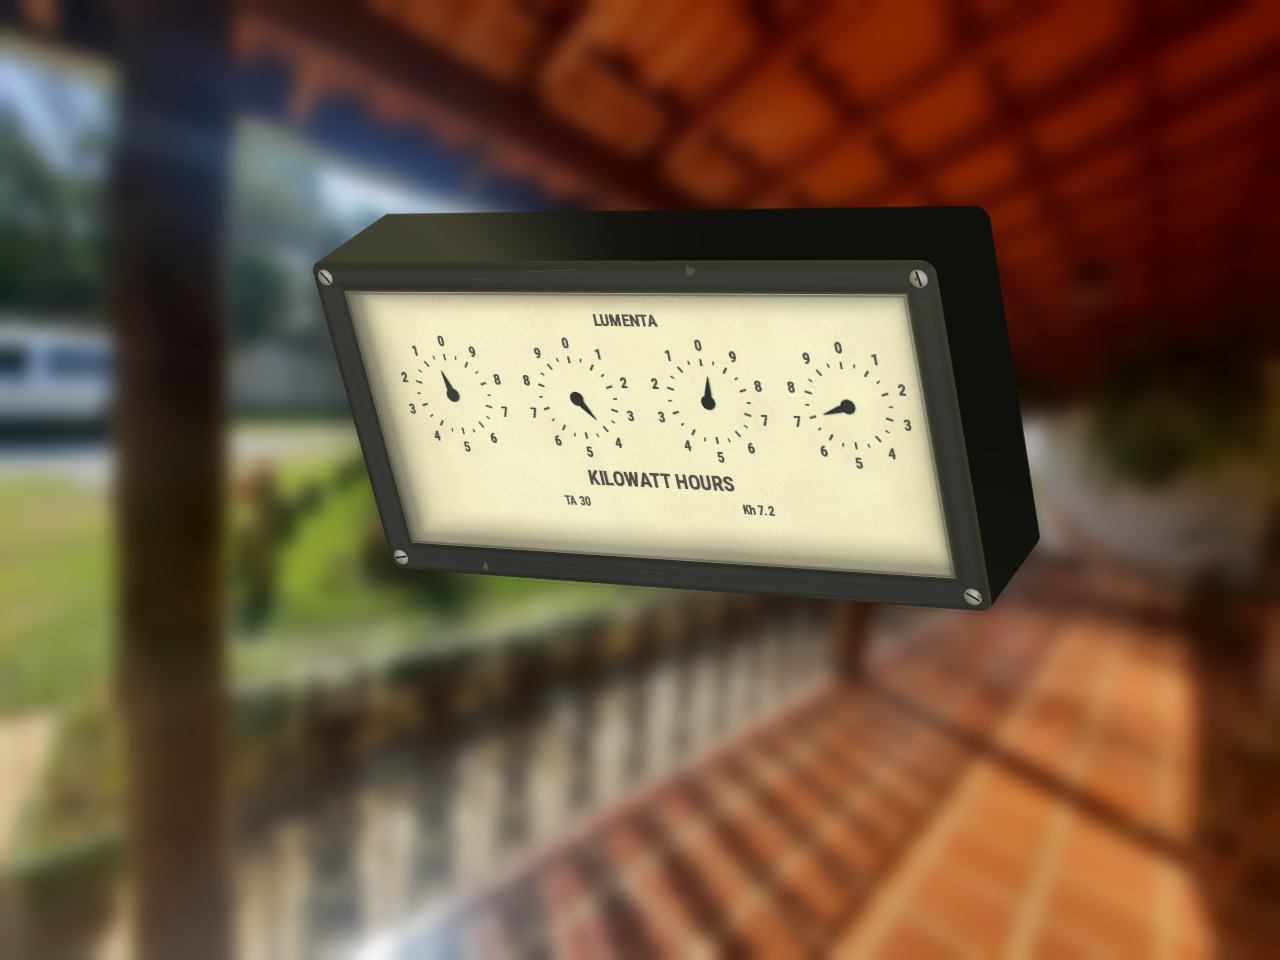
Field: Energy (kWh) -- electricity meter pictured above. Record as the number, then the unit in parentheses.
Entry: 397 (kWh)
